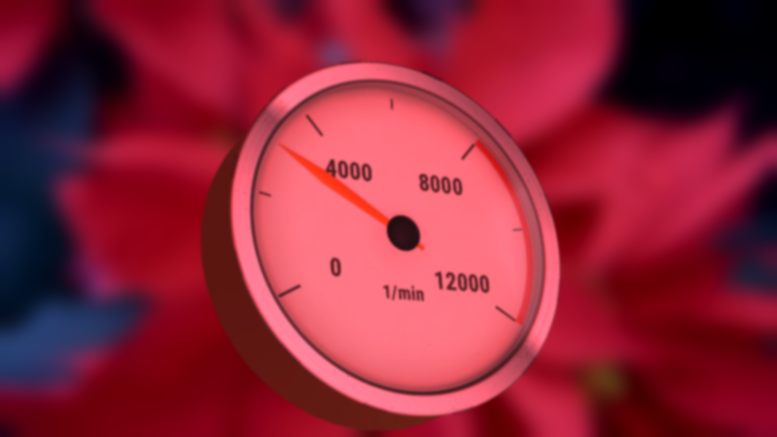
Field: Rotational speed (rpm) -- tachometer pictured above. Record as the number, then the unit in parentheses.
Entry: 3000 (rpm)
